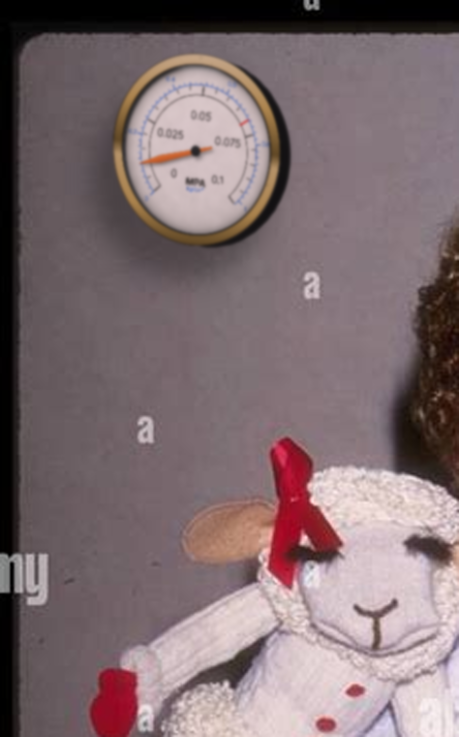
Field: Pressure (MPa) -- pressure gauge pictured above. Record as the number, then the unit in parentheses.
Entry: 0.01 (MPa)
